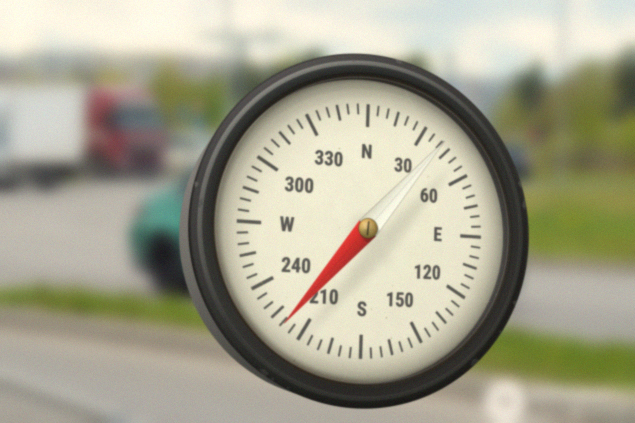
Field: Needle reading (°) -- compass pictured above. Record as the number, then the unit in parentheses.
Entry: 220 (°)
